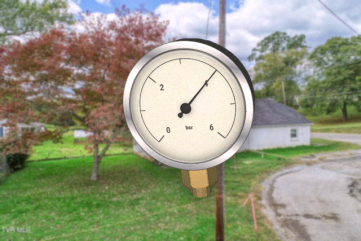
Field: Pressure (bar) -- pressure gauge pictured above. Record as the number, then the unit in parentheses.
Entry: 4 (bar)
